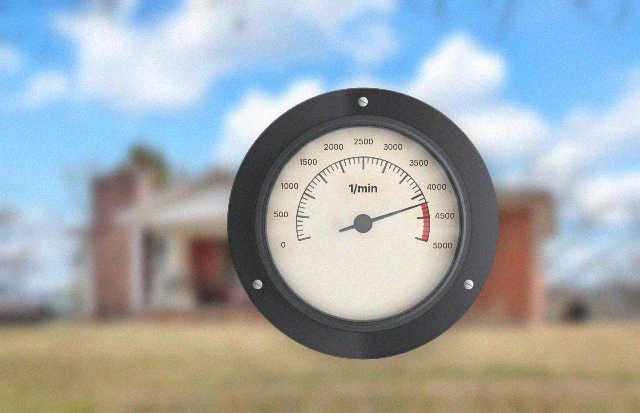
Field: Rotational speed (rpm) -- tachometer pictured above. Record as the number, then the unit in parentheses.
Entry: 4200 (rpm)
